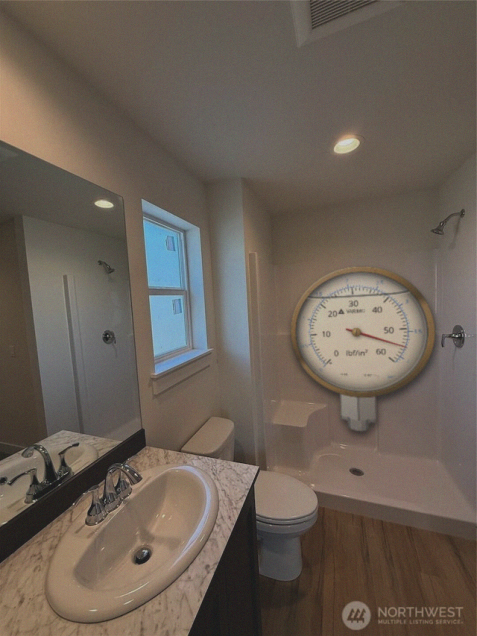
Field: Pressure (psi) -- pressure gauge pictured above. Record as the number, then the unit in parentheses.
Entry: 55 (psi)
